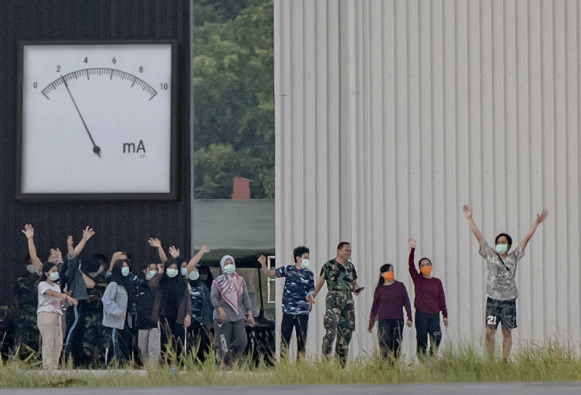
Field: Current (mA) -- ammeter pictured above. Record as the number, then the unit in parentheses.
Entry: 2 (mA)
